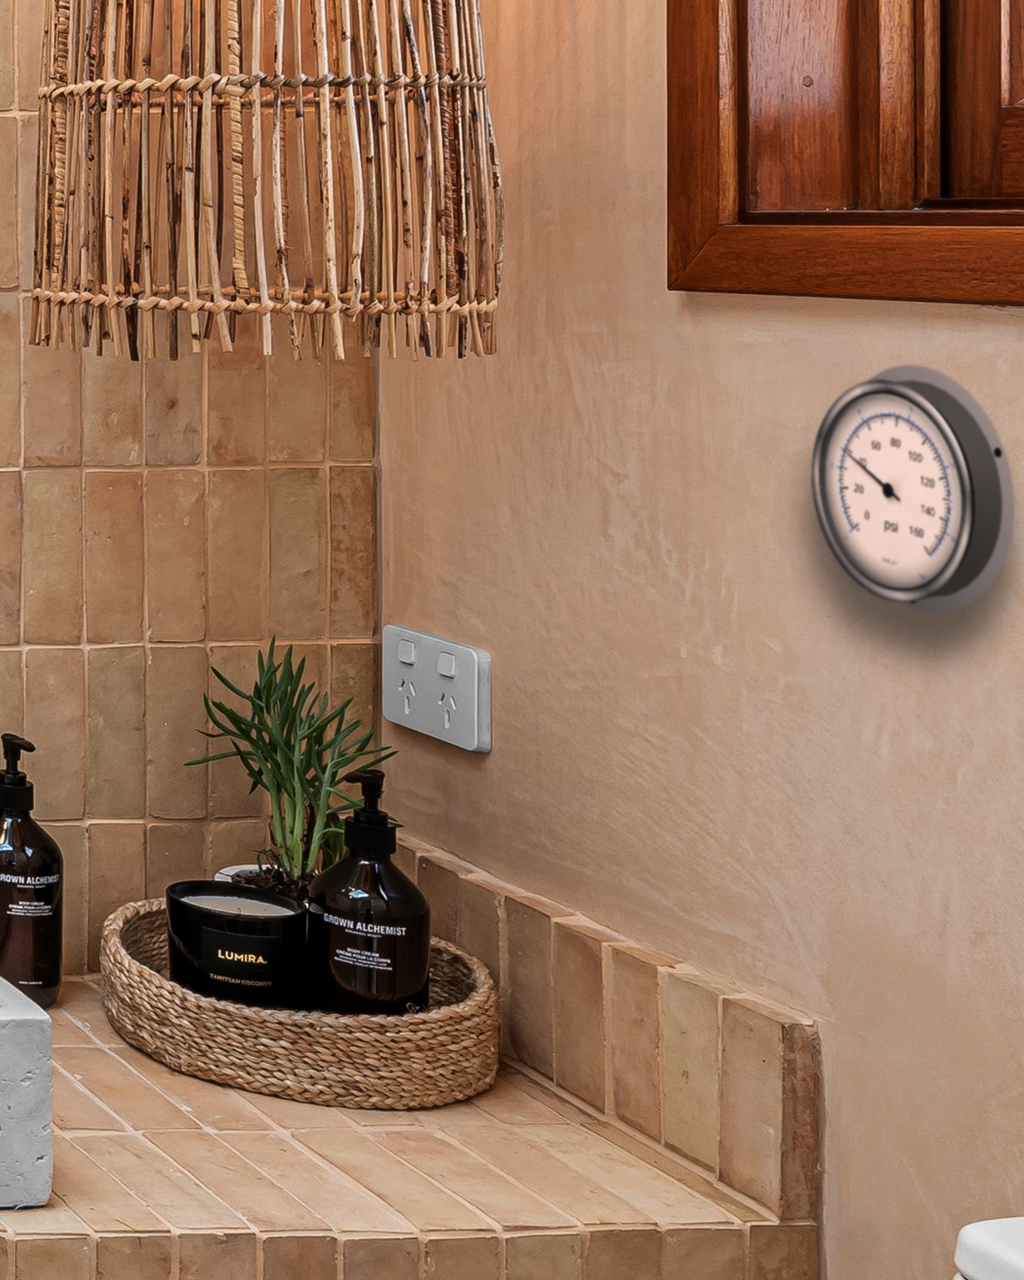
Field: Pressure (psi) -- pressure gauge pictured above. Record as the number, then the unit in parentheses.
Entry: 40 (psi)
